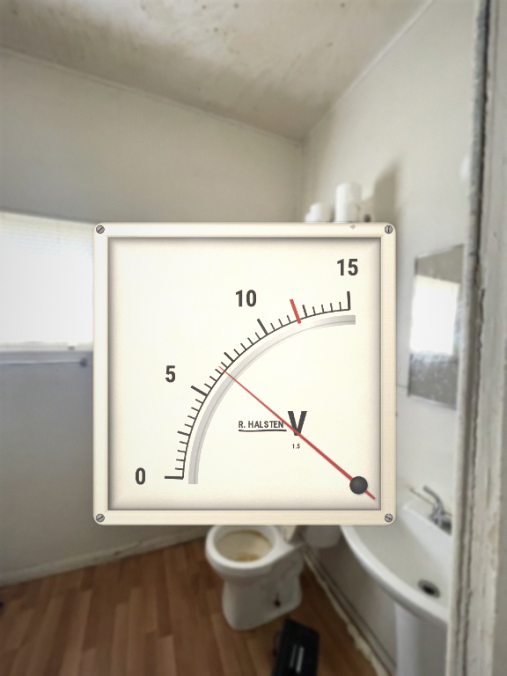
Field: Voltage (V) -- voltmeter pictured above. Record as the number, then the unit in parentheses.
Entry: 6.75 (V)
